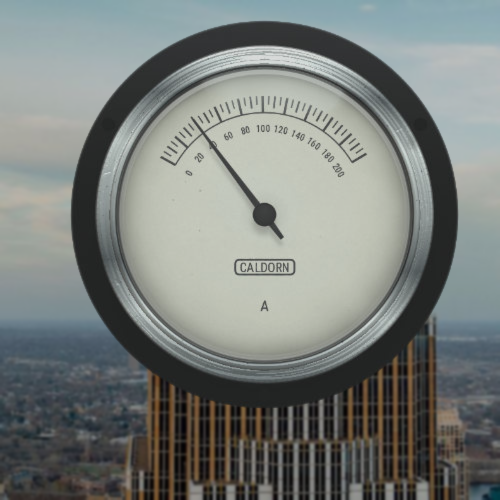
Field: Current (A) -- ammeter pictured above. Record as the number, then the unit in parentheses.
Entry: 40 (A)
